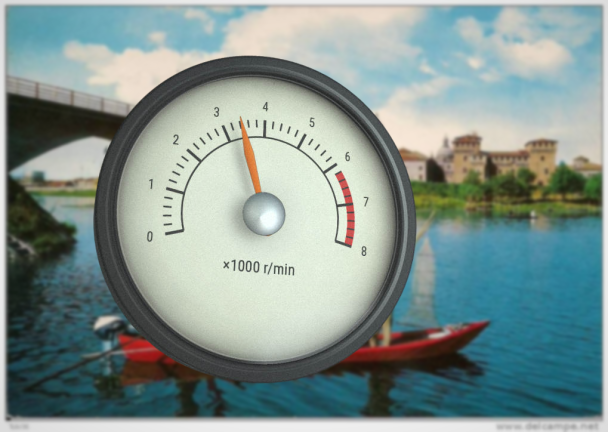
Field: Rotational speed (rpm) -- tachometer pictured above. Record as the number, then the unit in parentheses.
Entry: 3400 (rpm)
